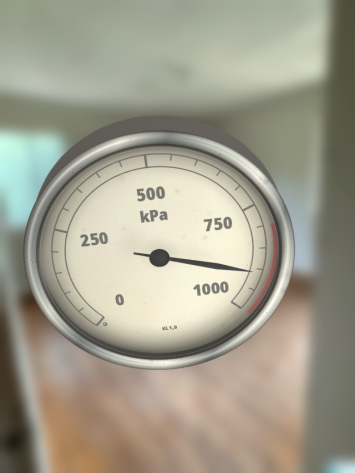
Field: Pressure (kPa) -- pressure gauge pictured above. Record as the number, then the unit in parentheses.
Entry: 900 (kPa)
